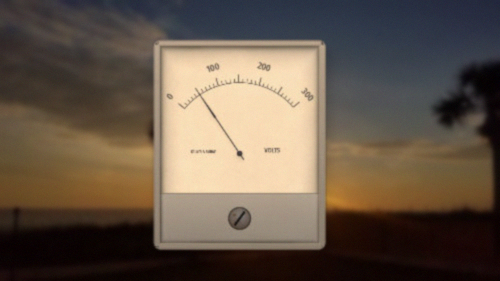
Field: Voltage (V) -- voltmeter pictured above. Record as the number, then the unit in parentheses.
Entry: 50 (V)
